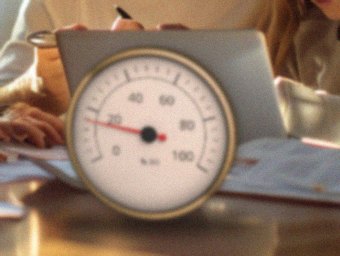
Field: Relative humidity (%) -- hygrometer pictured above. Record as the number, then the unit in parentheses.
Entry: 16 (%)
